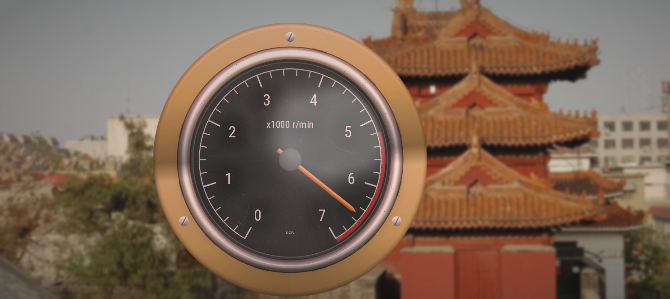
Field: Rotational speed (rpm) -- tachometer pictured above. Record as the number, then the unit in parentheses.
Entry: 6500 (rpm)
